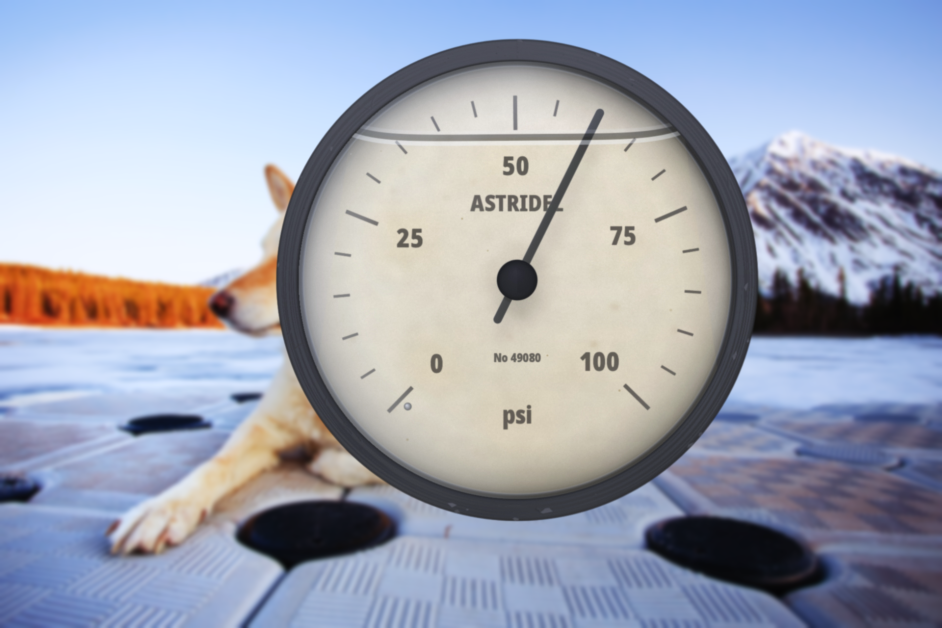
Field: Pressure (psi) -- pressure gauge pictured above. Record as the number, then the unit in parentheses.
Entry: 60 (psi)
